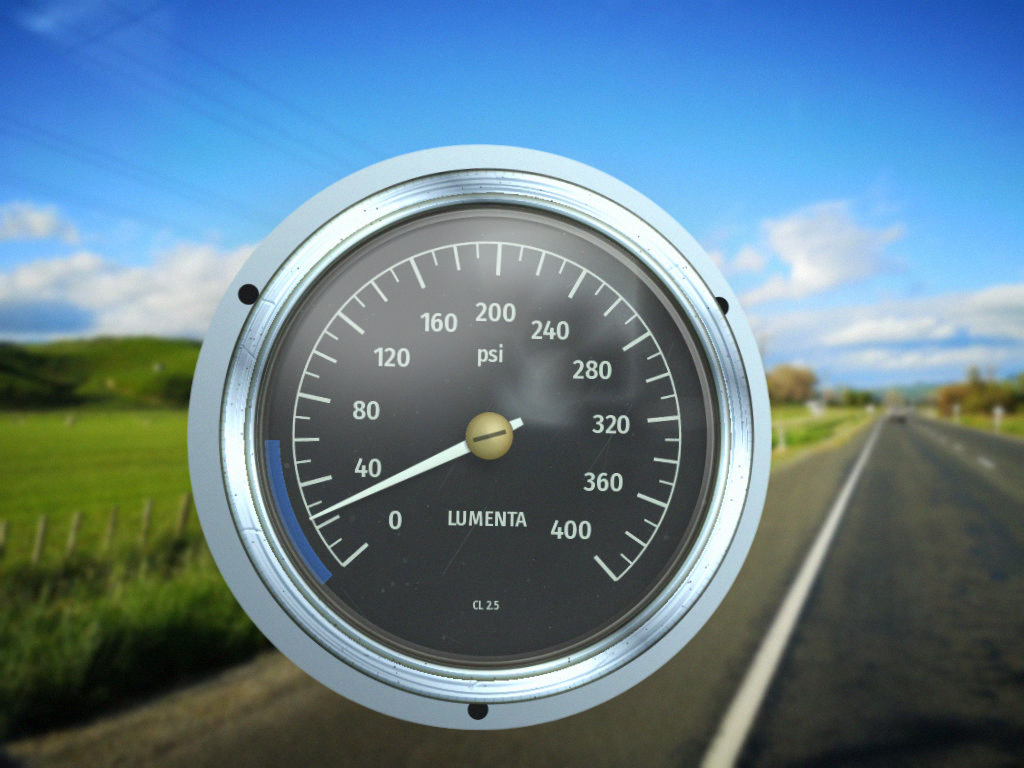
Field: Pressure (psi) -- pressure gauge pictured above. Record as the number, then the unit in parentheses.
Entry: 25 (psi)
